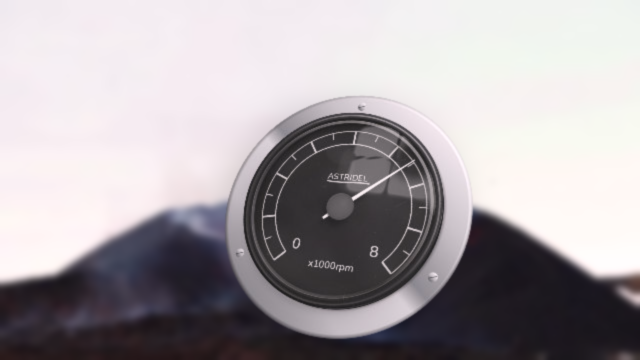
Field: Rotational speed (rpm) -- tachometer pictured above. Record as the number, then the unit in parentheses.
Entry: 5500 (rpm)
